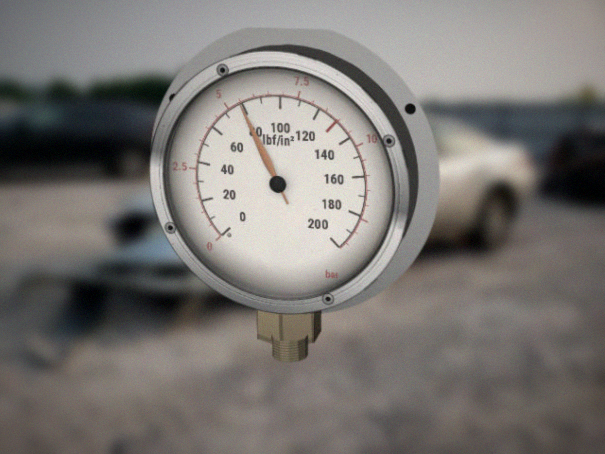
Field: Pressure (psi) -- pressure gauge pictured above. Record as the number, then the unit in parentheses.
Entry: 80 (psi)
